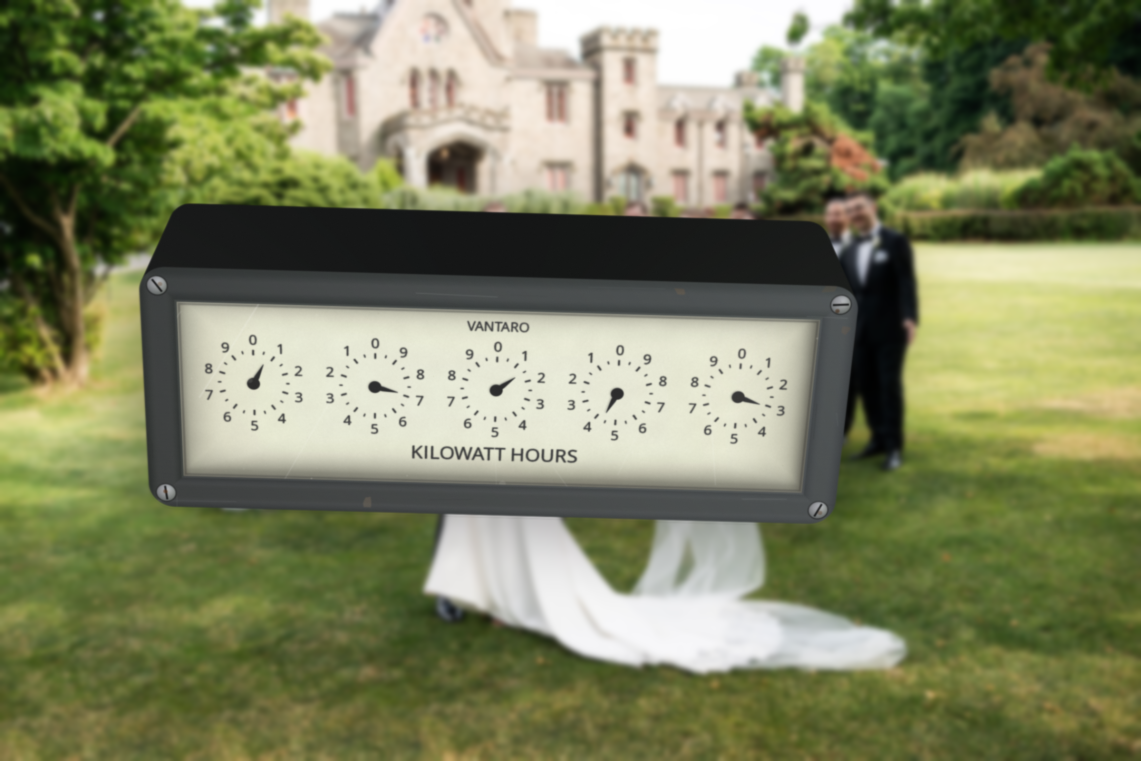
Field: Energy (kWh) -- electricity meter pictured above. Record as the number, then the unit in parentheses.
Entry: 7143 (kWh)
